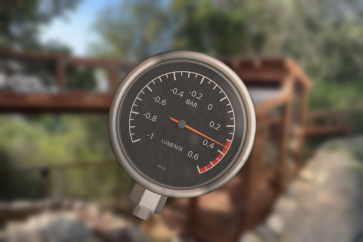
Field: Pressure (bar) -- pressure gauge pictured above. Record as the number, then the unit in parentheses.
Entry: 0.35 (bar)
